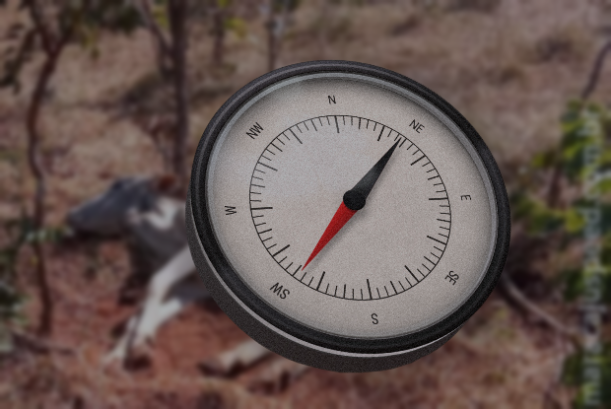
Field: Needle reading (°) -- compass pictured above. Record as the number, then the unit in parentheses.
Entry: 222.5 (°)
